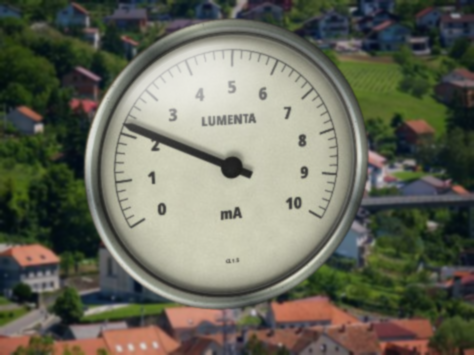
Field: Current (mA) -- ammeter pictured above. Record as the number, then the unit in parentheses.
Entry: 2.2 (mA)
